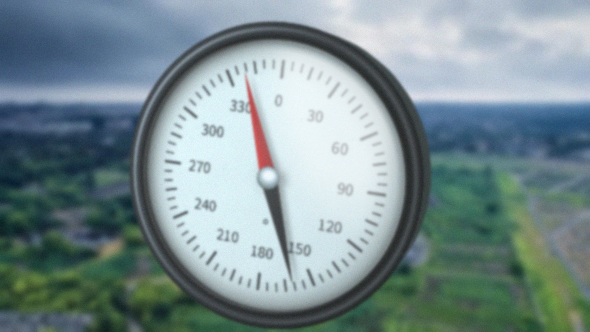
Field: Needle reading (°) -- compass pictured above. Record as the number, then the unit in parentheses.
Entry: 340 (°)
